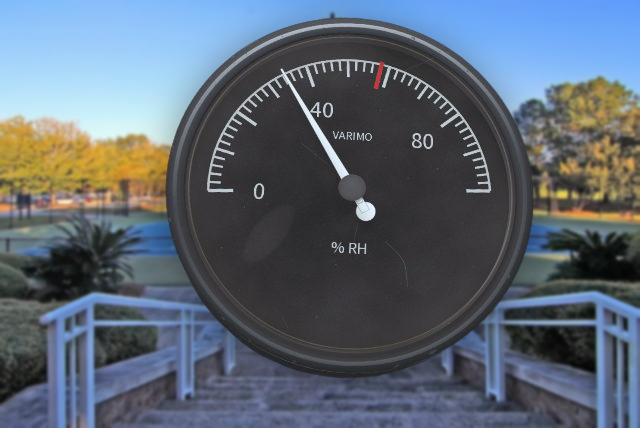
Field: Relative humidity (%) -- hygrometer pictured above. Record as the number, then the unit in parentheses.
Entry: 34 (%)
